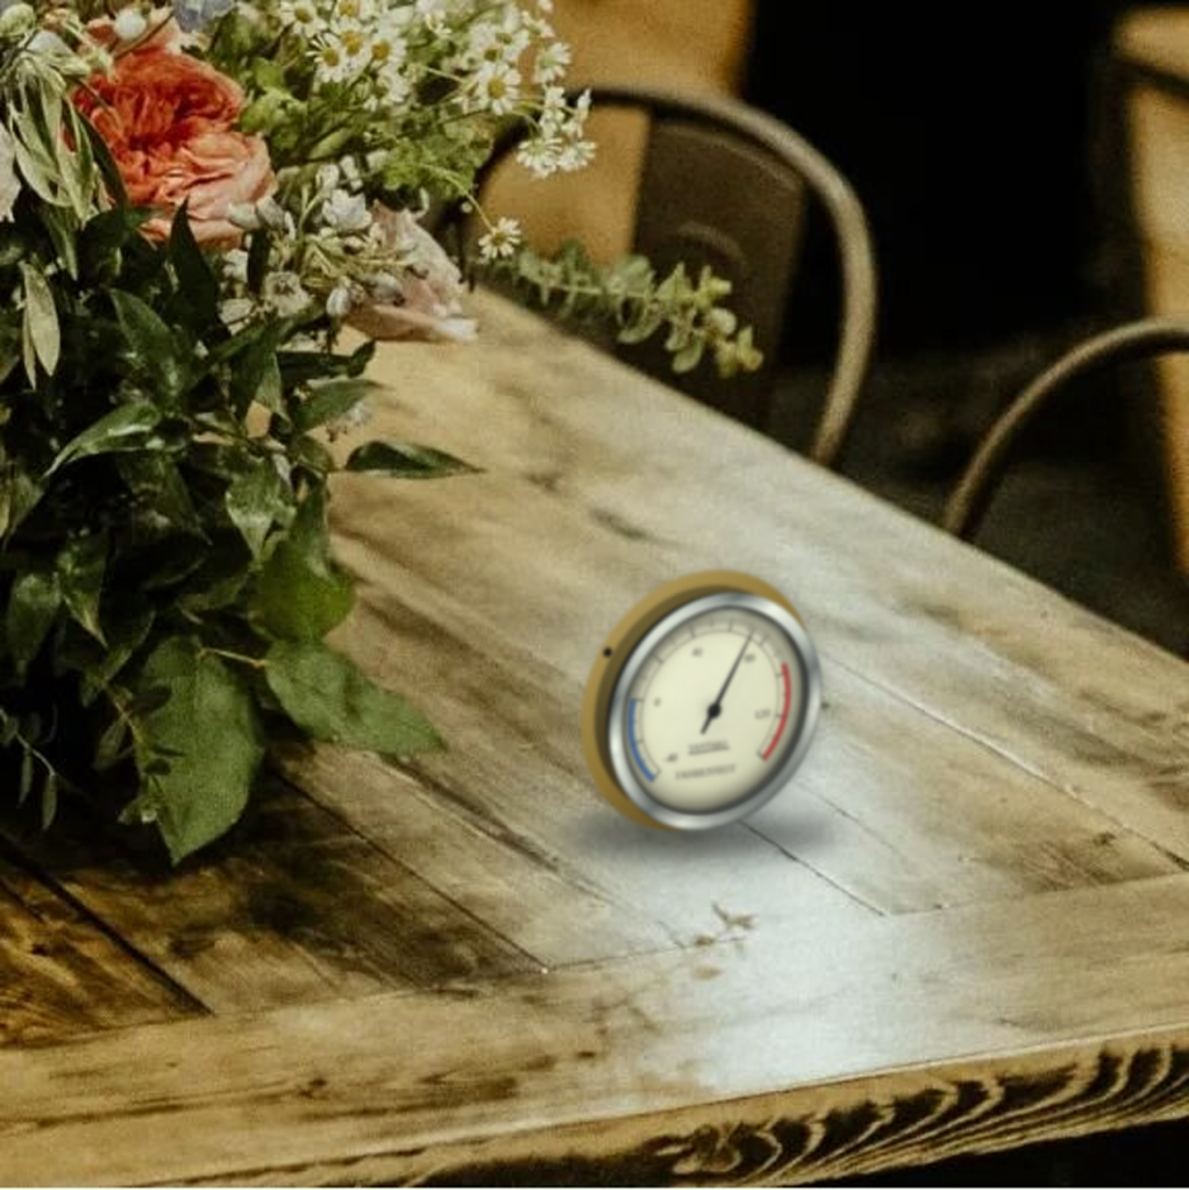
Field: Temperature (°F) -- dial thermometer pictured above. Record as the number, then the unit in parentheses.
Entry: 70 (°F)
